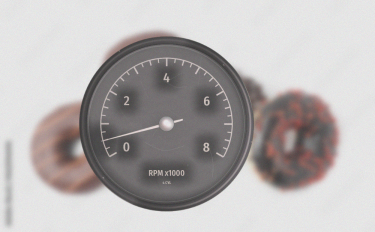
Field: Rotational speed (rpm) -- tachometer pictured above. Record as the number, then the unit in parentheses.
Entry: 500 (rpm)
